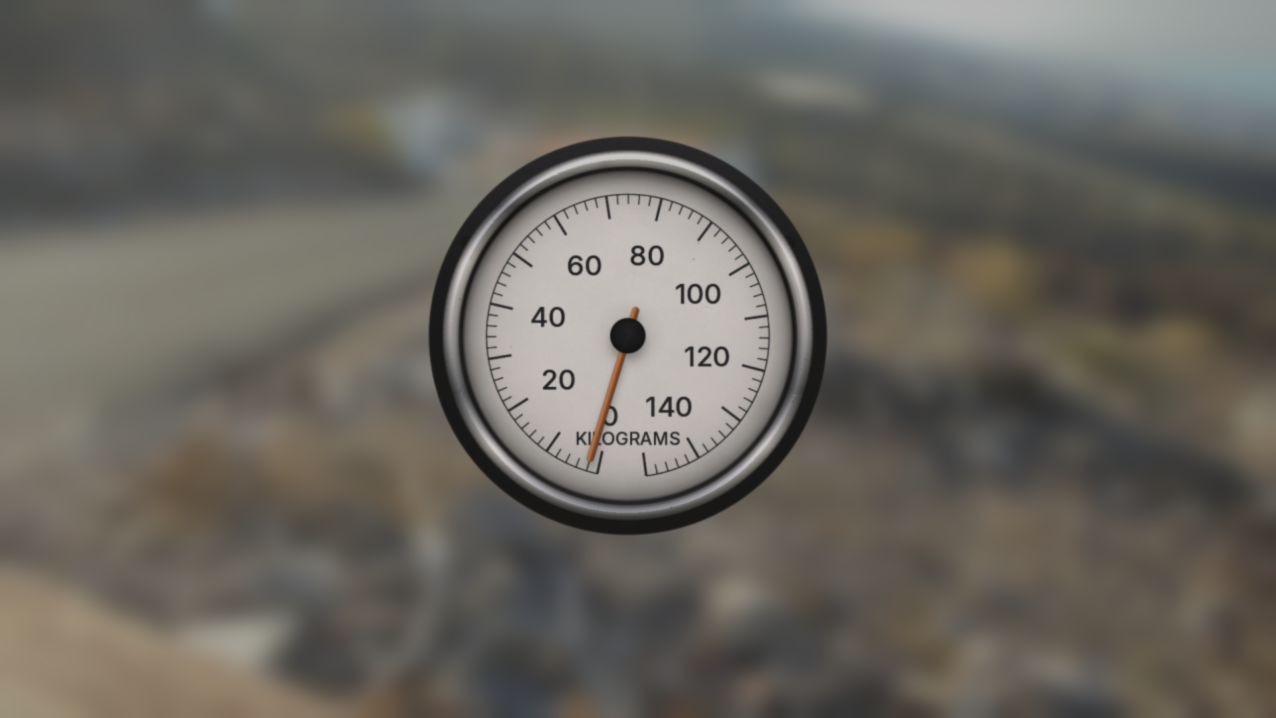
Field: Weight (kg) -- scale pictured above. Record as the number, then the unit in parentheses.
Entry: 2 (kg)
